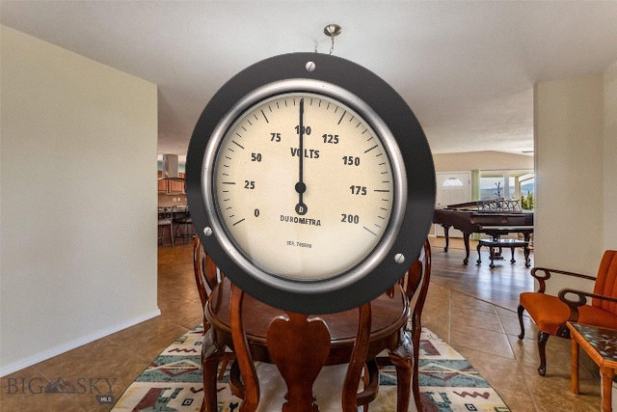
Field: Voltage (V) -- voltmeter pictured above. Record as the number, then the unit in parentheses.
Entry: 100 (V)
